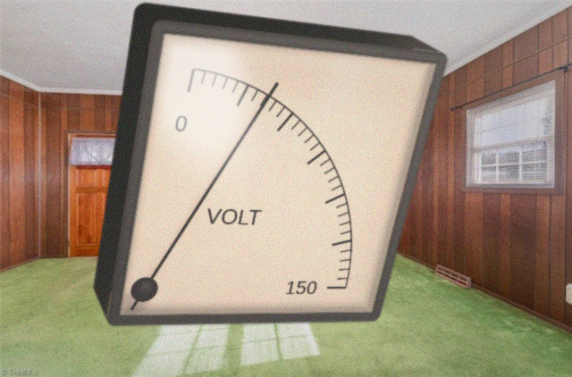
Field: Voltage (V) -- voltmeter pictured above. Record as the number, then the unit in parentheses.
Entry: 35 (V)
